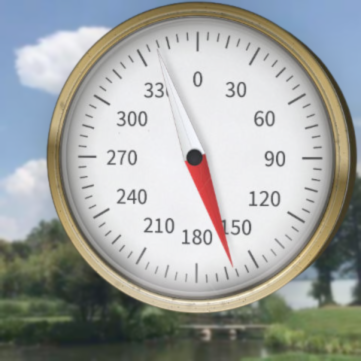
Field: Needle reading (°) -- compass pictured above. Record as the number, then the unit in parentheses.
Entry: 160 (°)
